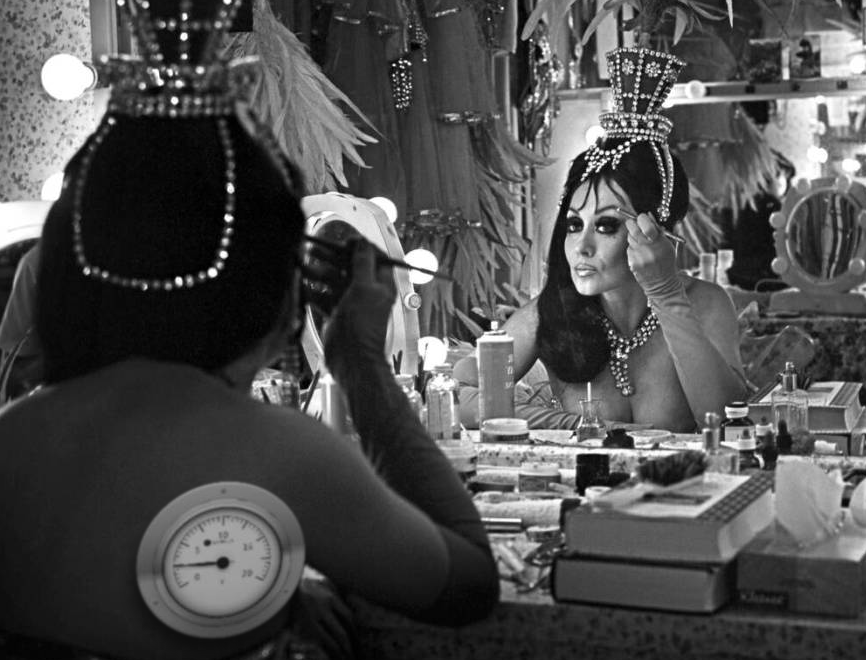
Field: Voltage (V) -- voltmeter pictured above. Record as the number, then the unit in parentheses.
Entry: 2.5 (V)
